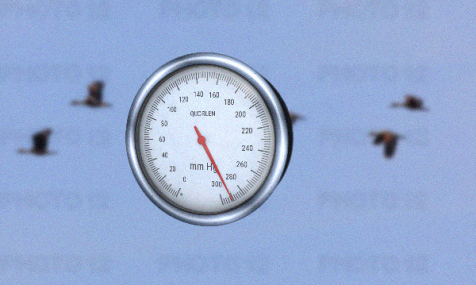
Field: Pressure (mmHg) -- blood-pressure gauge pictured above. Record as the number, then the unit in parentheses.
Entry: 290 (mmHg)
